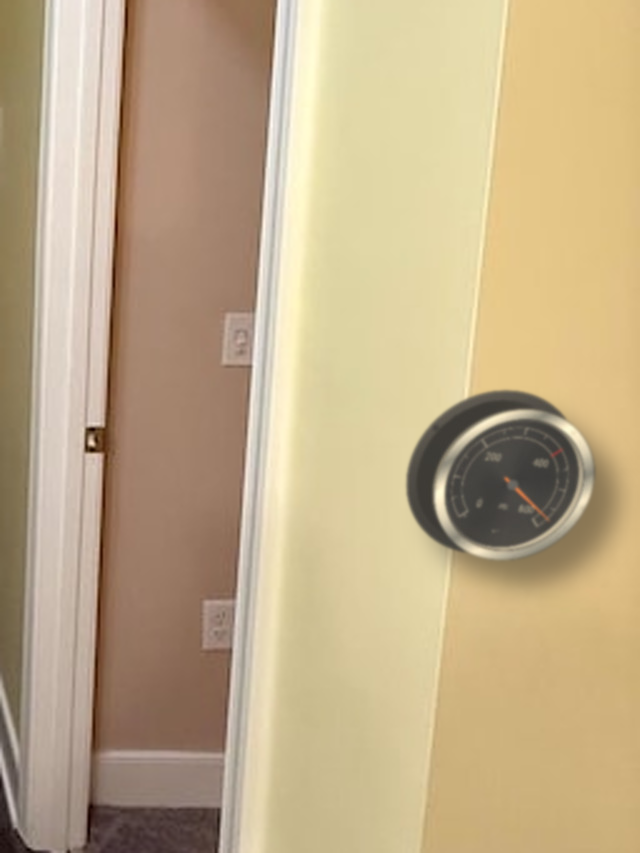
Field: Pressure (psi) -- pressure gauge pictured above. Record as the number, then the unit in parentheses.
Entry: 575 (psi)
